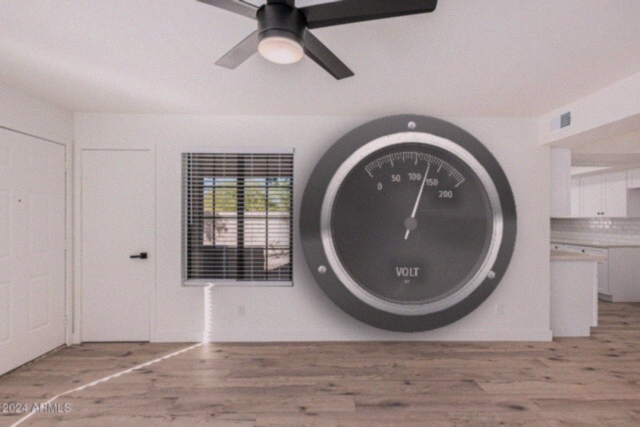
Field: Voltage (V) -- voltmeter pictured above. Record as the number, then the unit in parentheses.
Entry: 125 (V)
